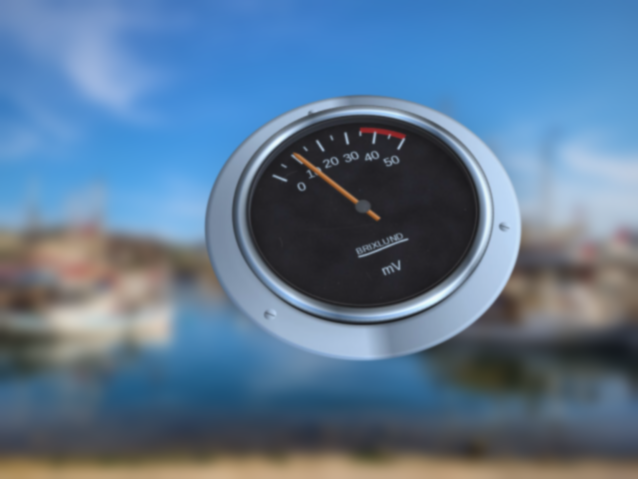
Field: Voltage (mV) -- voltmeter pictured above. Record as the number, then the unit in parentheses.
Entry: 10 (mV)
